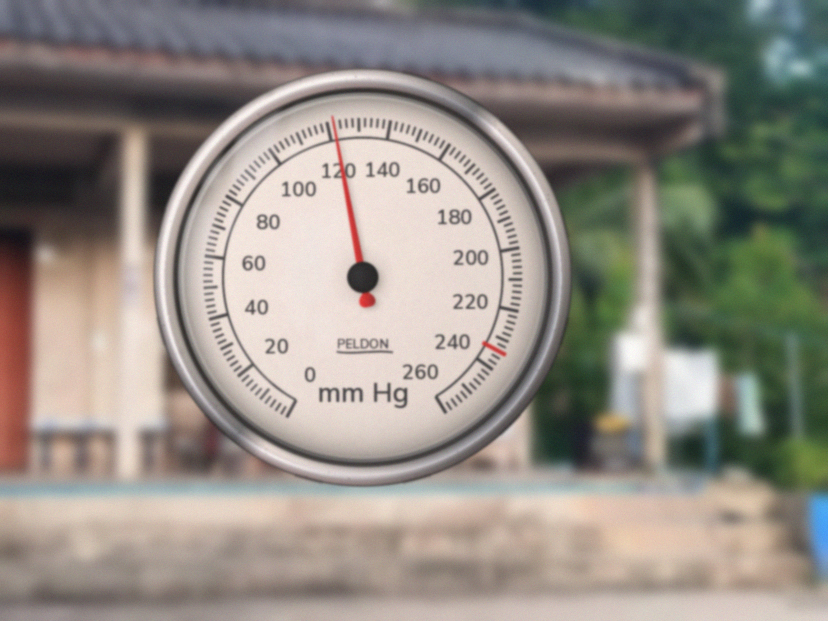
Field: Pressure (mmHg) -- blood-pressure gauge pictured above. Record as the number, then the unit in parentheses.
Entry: 122 (mmHg)
